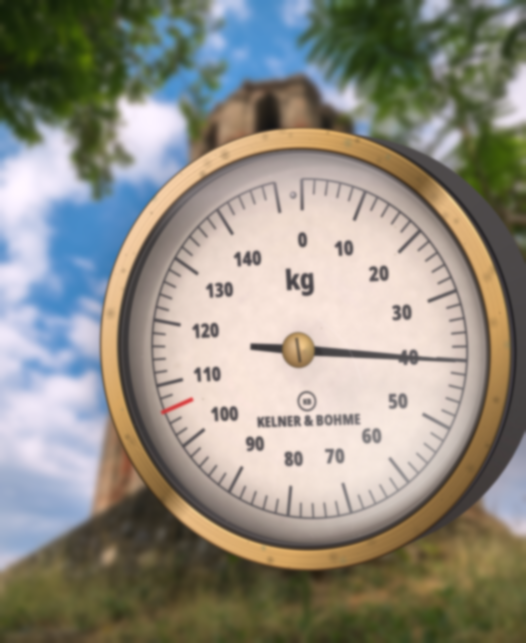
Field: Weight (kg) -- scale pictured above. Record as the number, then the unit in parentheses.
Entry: 40 (kg)
